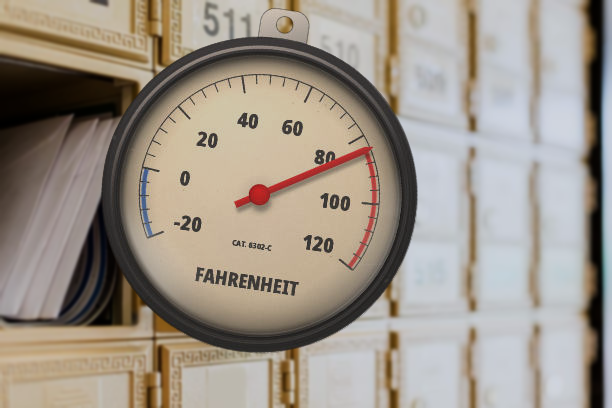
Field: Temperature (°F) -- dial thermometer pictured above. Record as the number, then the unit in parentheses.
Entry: 84 (°F)
